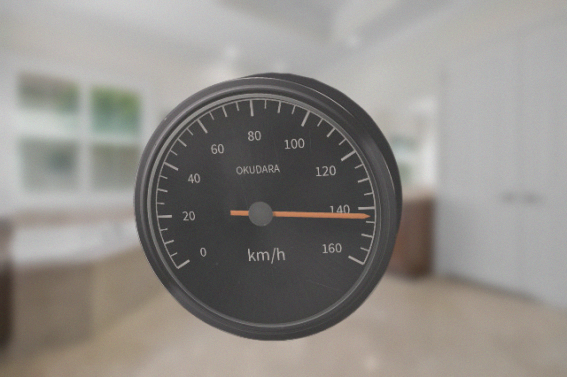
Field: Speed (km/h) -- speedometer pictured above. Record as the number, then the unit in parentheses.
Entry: 142.5 (km/h)
